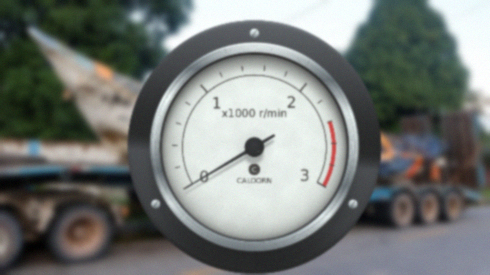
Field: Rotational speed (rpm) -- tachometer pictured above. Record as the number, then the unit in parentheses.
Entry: 0 (rpm)
